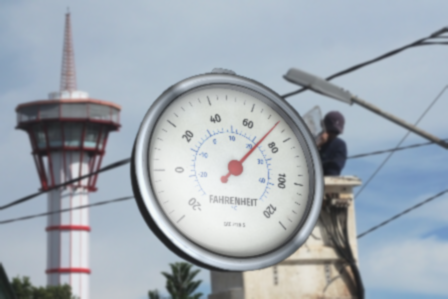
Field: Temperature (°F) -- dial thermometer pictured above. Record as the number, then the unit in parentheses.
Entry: 72 (°F)
